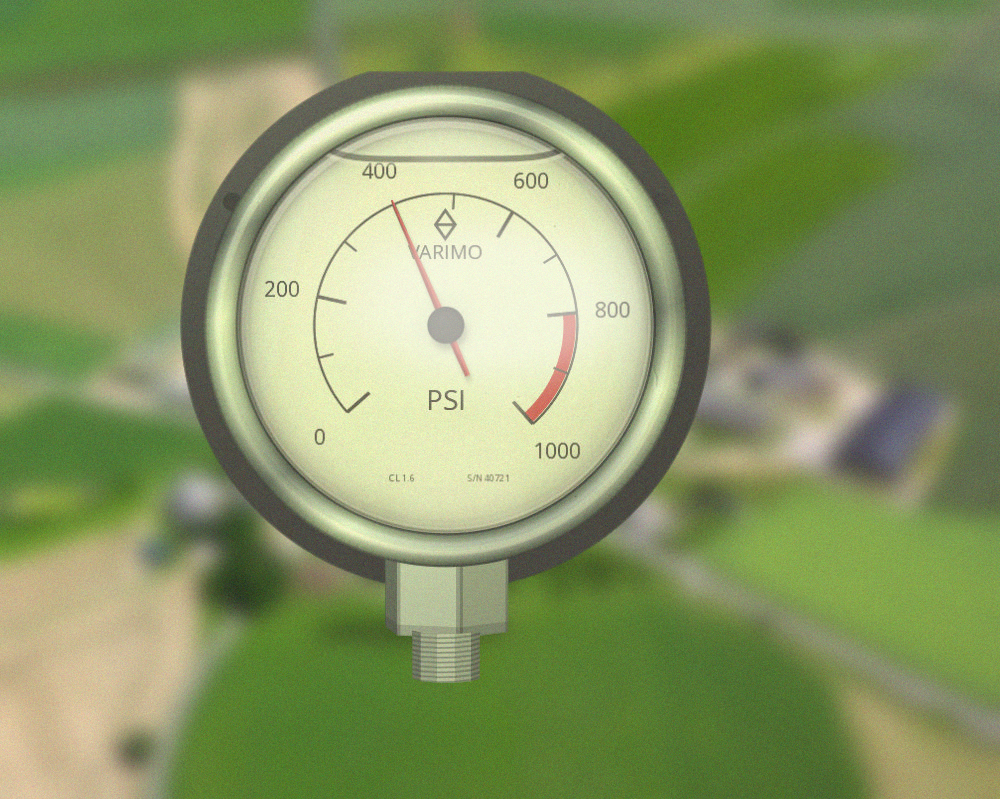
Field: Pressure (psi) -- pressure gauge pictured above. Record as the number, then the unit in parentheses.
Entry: 400 (psi)
